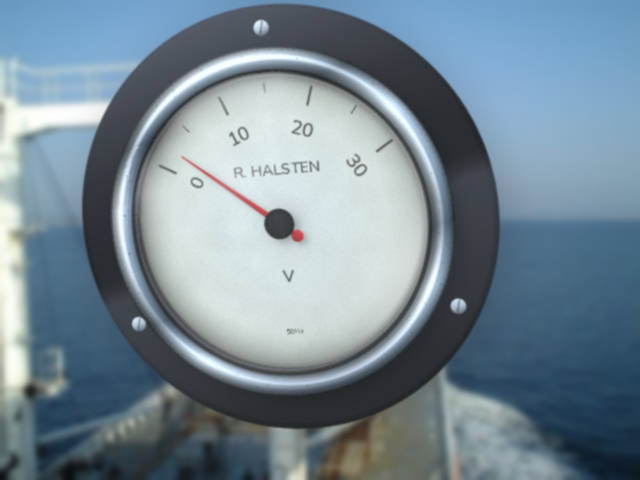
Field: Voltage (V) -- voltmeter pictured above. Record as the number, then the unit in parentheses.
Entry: 2.5 (V)
